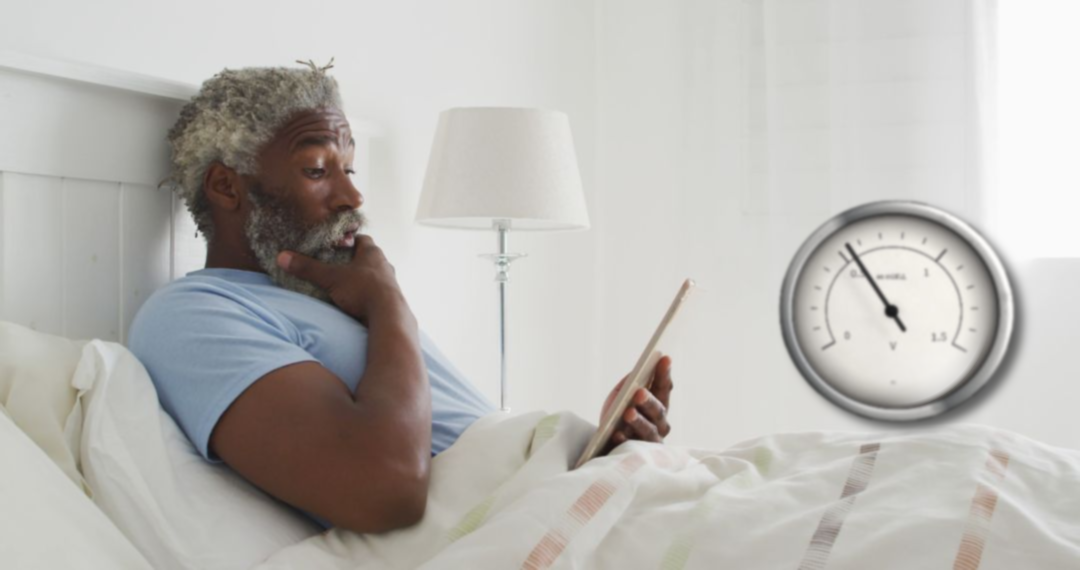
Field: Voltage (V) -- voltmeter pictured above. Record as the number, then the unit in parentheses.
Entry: 0.55 (V)
